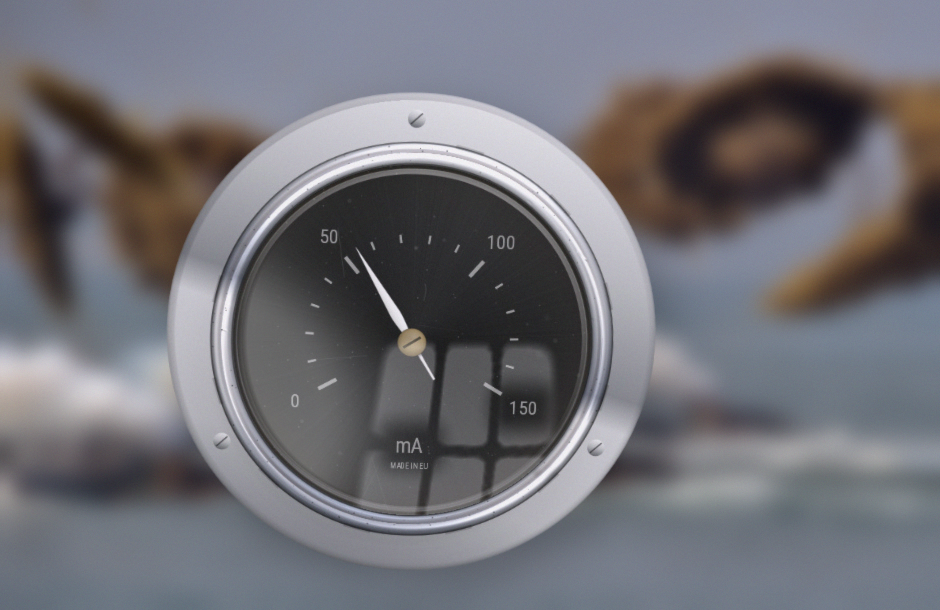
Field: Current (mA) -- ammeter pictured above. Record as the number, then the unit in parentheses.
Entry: 55 (mA)
